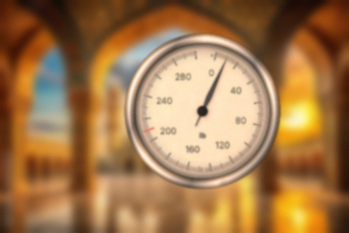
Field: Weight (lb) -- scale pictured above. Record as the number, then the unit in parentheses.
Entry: 10 (lb)
